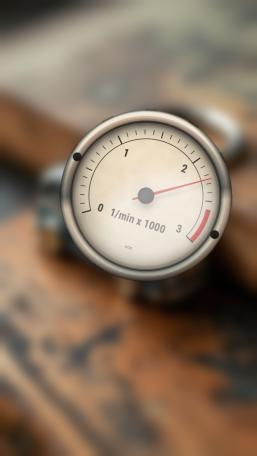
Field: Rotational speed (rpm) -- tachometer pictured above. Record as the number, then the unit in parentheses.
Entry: 2250 (rpm)
